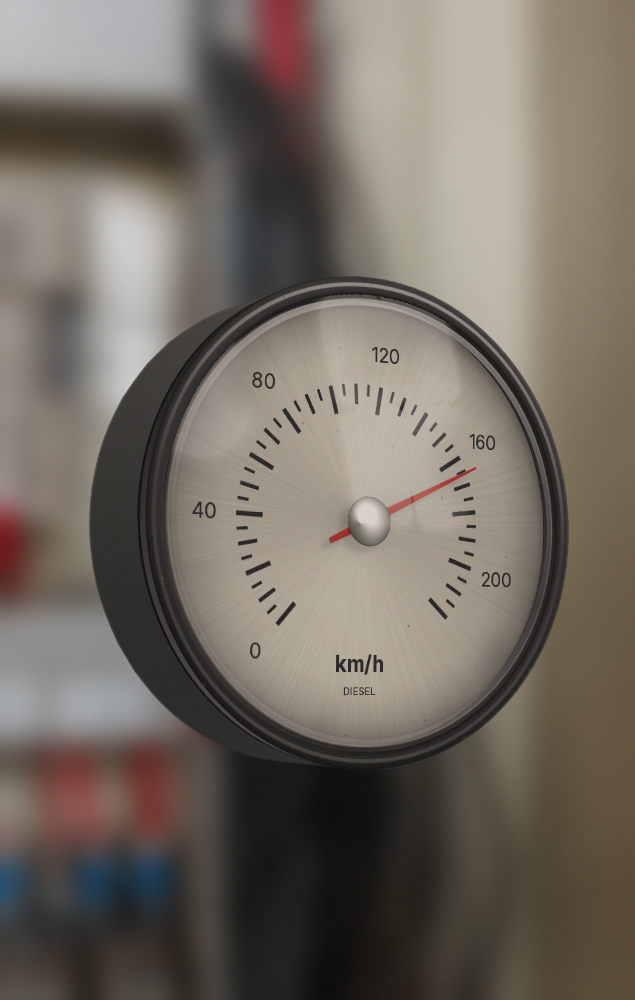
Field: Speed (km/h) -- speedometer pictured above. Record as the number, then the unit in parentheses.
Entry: 165 (km/h)
